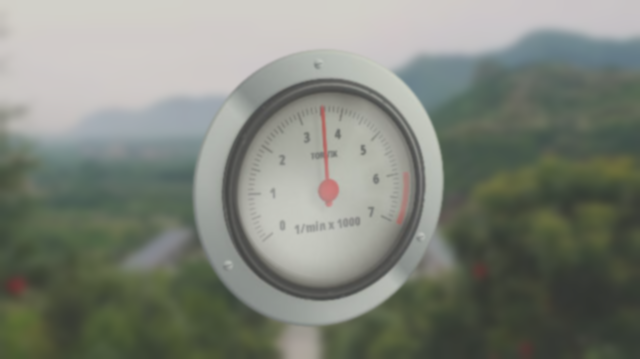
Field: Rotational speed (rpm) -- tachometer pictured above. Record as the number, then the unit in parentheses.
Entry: 3500 (rpm)
